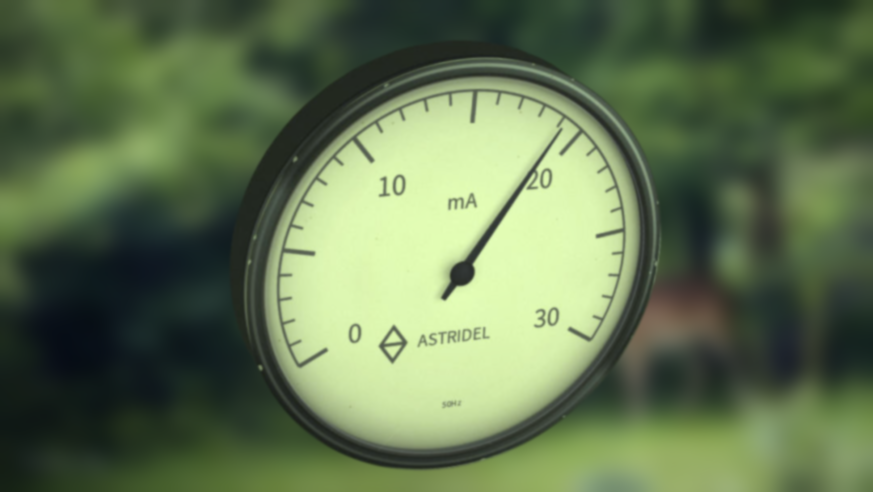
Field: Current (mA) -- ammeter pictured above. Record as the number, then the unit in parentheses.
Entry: 19 (mA)
